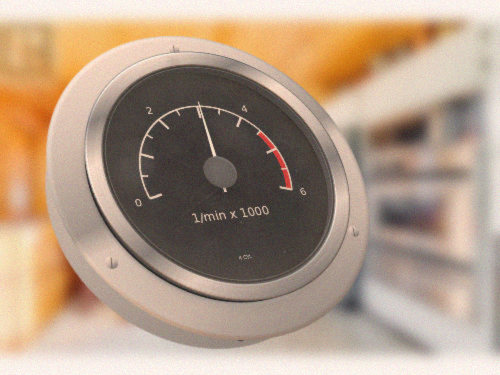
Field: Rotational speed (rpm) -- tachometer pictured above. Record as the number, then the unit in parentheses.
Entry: 3000 (rpm)
